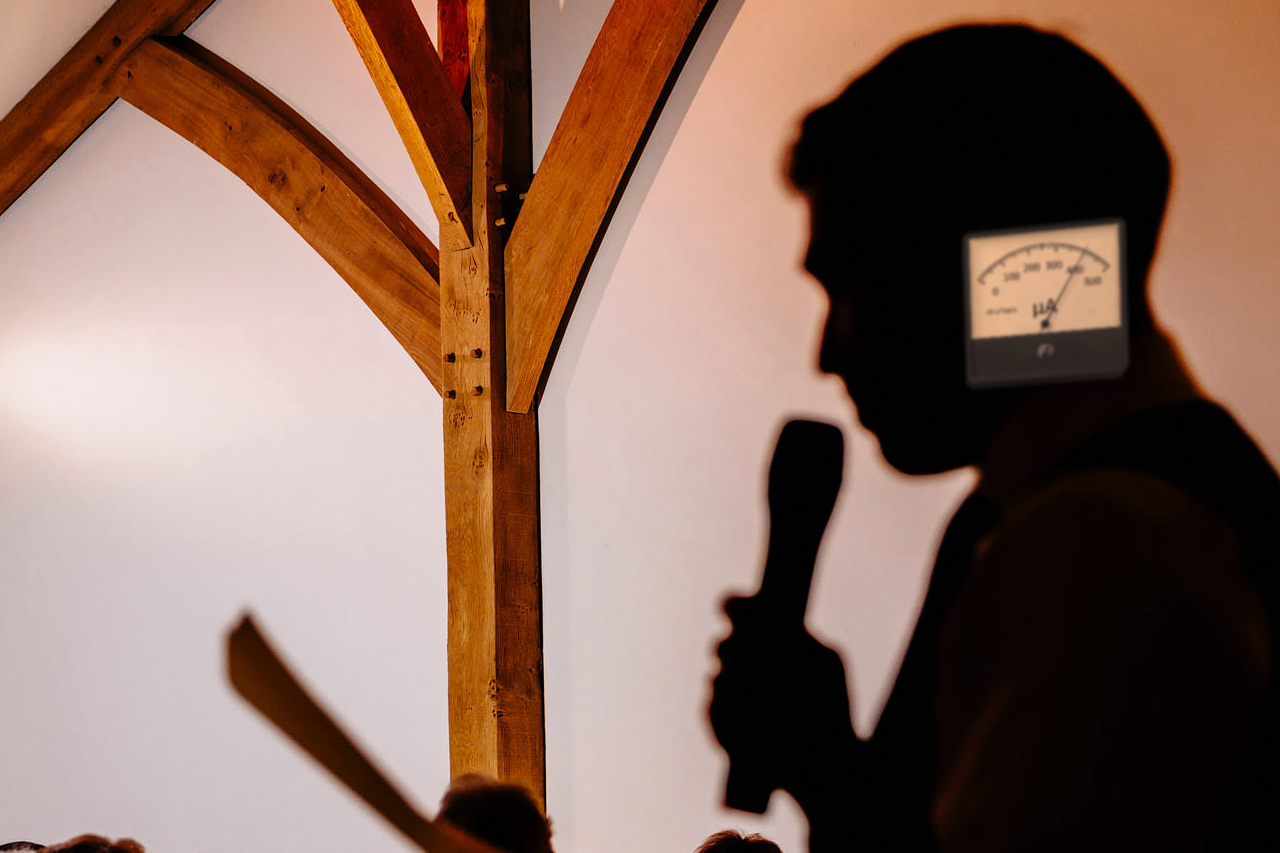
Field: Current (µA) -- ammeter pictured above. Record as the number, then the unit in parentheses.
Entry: 400 (µA)
